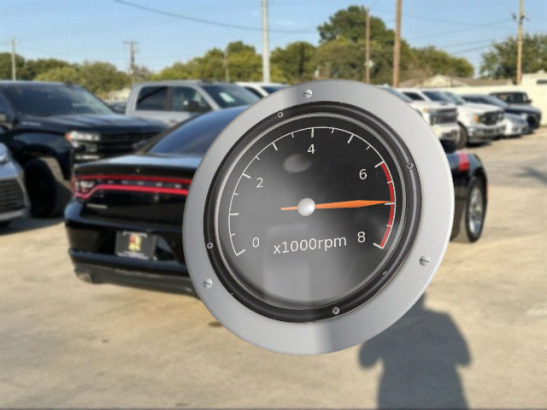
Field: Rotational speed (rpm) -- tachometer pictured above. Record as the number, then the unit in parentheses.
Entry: 7000 (rpm)
